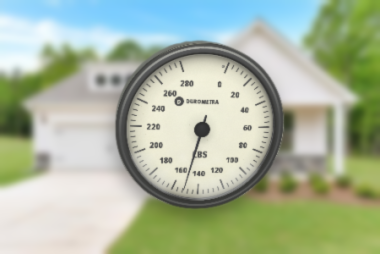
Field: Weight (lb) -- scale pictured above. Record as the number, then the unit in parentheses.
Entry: 152 (lb)
